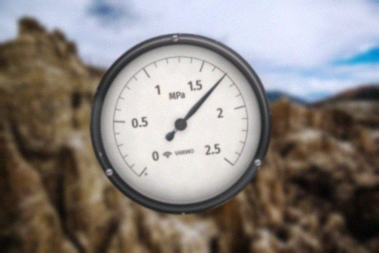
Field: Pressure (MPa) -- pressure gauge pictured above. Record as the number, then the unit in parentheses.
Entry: 1.7 (MPa)
